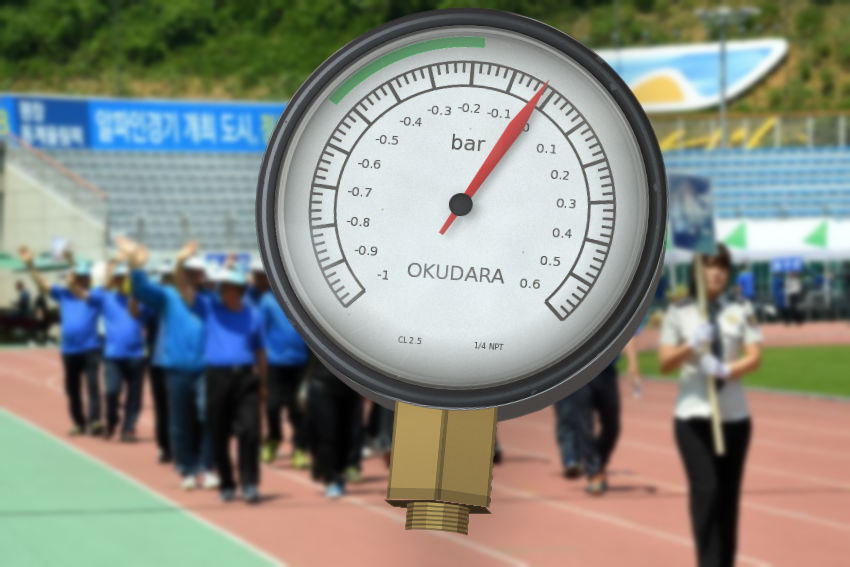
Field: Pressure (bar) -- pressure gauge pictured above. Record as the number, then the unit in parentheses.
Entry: -0.02 (bar)
